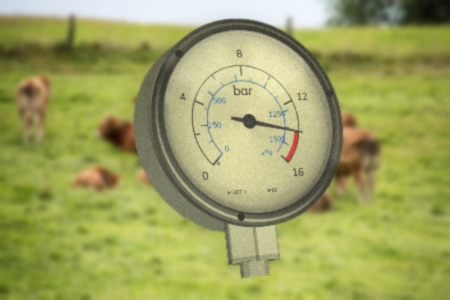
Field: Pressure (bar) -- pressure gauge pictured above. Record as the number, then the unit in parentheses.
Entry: 14 (bar)
